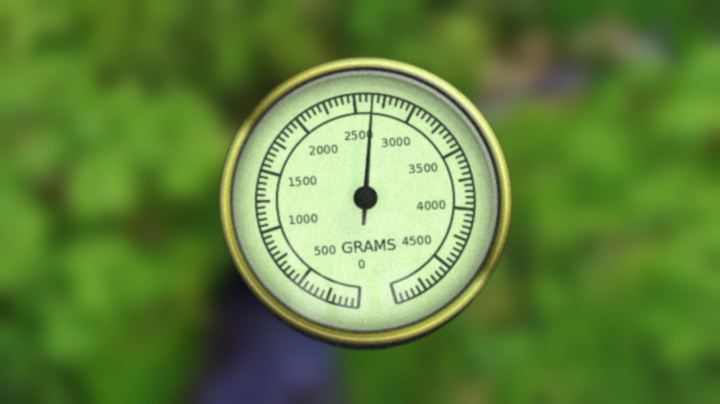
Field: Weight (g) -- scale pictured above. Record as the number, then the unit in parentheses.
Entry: 2650 (g)
